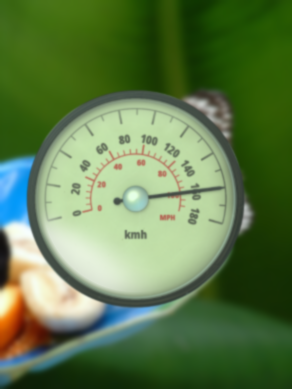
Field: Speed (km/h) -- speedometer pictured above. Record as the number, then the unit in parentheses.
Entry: 160 (km/h)
